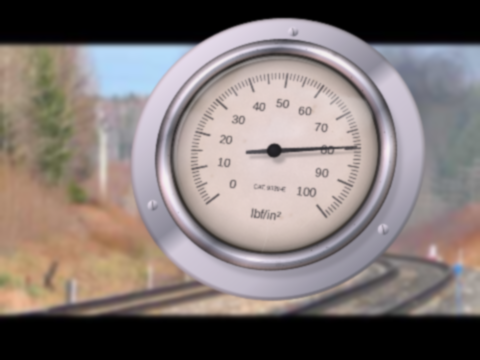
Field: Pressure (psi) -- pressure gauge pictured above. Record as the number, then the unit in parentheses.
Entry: 80 (psi)
